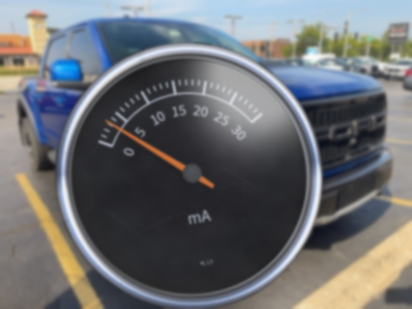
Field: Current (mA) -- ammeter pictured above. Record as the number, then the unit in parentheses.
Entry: 3 (mA)
